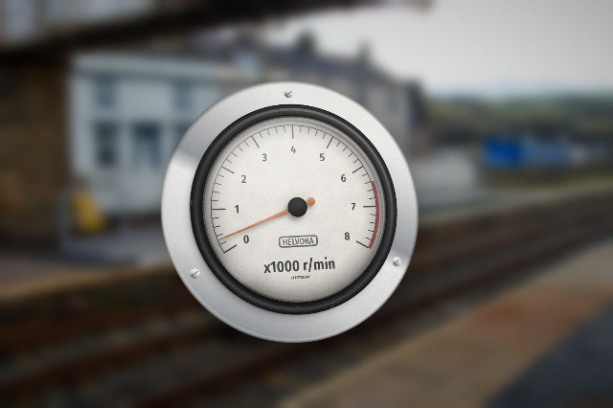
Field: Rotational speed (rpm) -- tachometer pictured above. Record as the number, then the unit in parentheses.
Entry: 300 (rpm)
